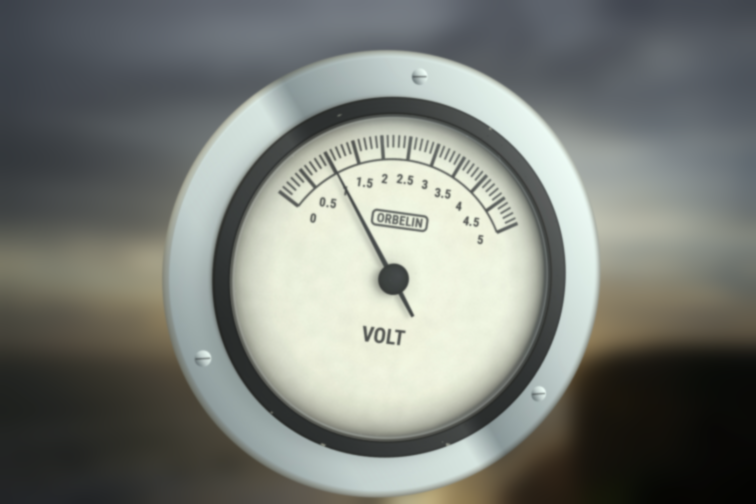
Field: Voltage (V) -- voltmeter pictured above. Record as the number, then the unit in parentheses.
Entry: 1 (V)
